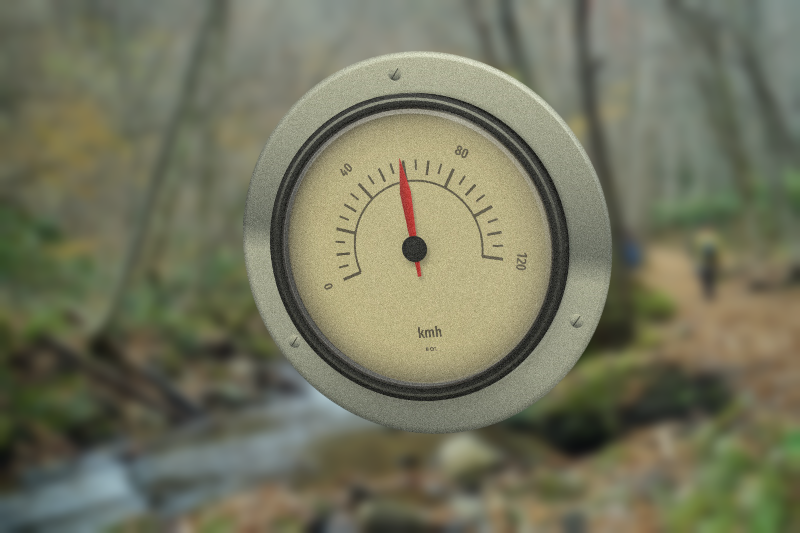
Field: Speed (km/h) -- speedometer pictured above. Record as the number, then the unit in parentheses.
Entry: 60 (km/h)
